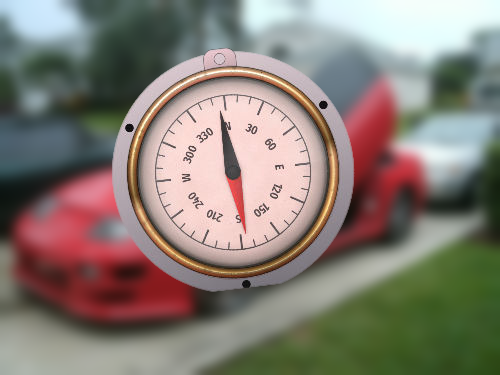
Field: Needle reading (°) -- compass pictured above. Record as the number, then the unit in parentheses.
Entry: 175 (°)
